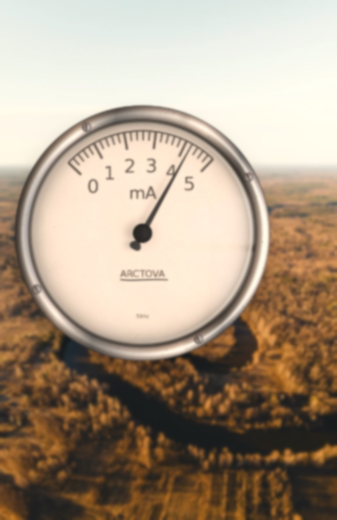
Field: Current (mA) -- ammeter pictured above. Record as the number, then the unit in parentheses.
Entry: 4.2 (mA)
